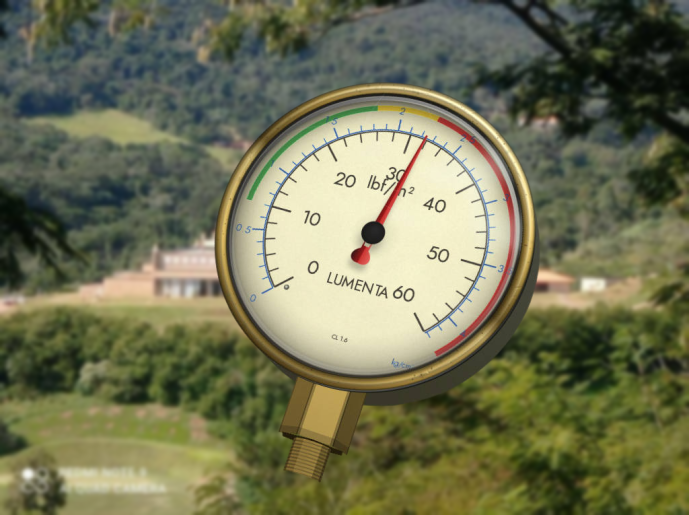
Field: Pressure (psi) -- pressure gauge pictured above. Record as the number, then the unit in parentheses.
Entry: 32 (psi)
